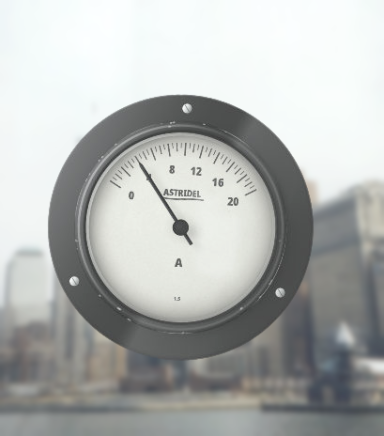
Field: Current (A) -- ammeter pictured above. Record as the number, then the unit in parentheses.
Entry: 4 (A)
